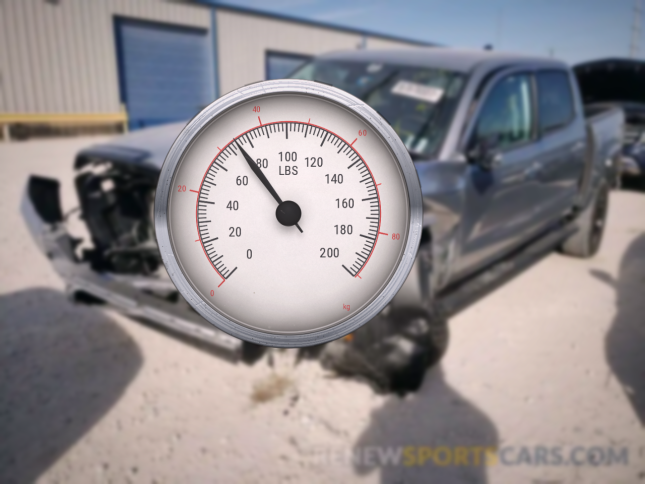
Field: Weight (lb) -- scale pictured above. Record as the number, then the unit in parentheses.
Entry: 74 (lb)
